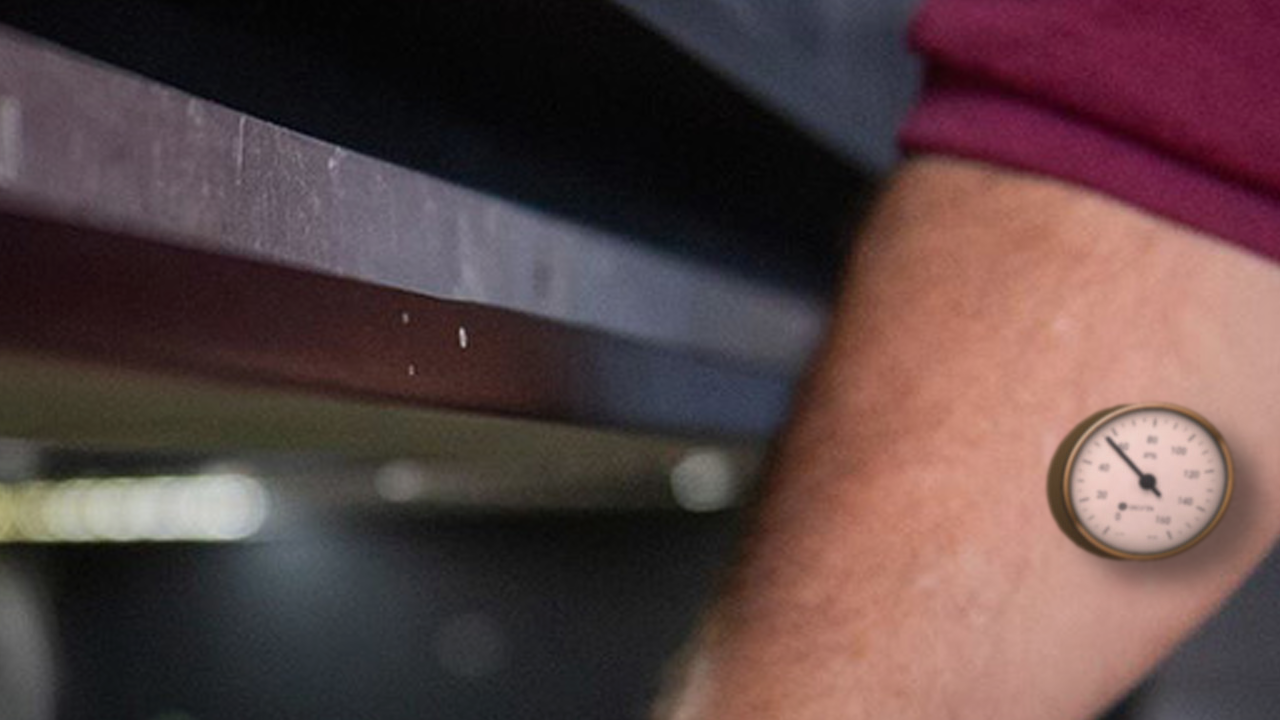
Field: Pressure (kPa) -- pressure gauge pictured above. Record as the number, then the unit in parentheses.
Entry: 55 (kPa)
